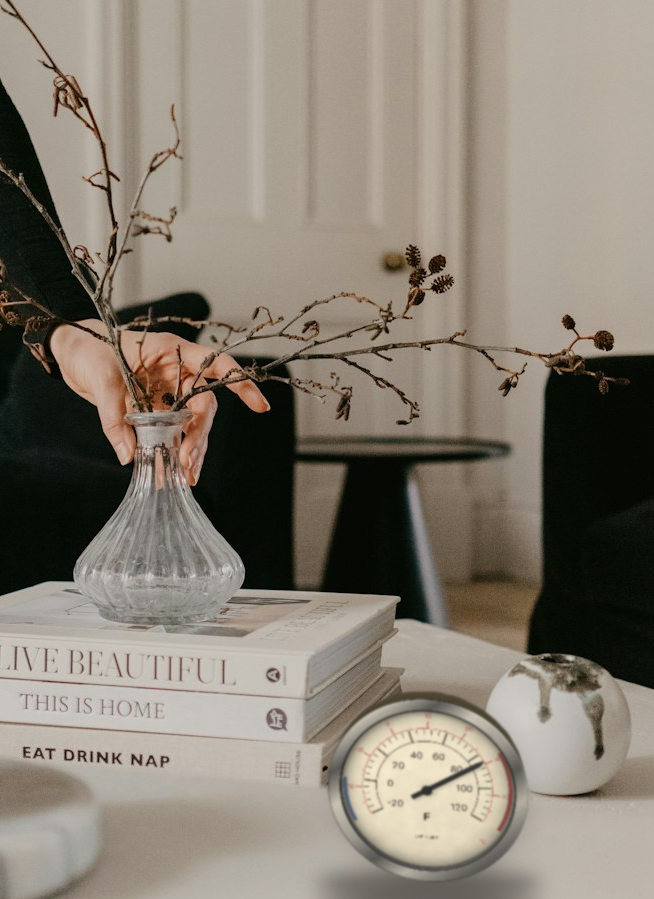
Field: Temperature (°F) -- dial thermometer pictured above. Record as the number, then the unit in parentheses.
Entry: 84 (°F)
